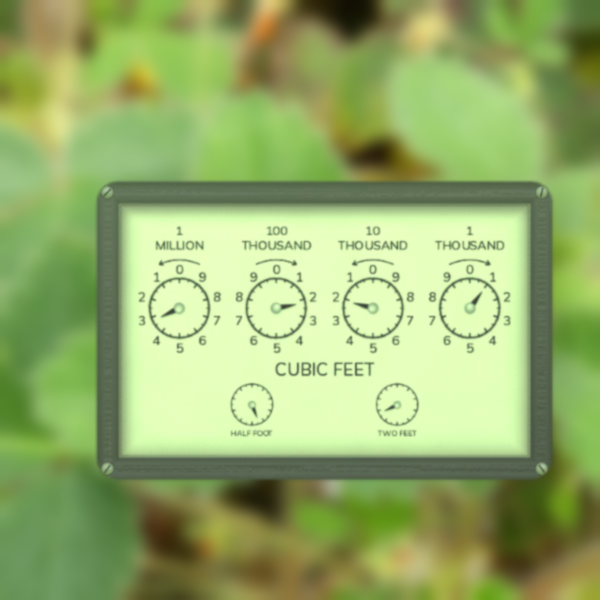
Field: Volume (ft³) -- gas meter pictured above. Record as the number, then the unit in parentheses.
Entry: 322100 (ft³)
